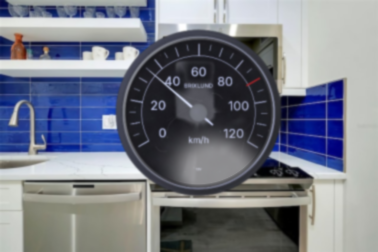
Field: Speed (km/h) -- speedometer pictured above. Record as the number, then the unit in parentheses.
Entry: 35 (km/h)
